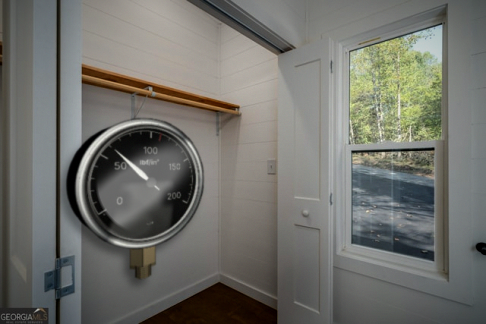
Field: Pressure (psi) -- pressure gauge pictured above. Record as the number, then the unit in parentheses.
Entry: 60 (psi)
